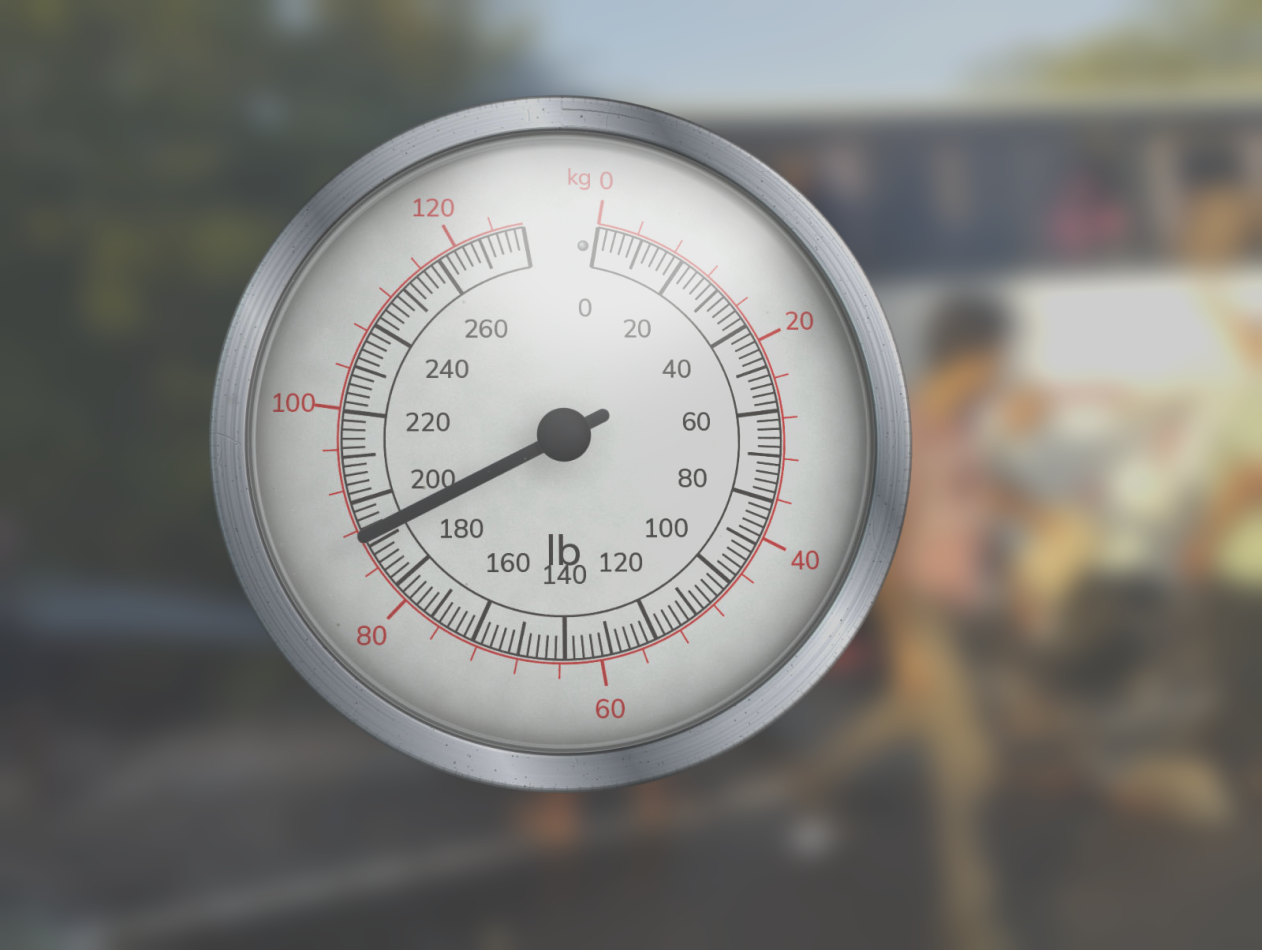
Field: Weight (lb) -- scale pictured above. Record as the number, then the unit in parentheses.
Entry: 192 (lb)
